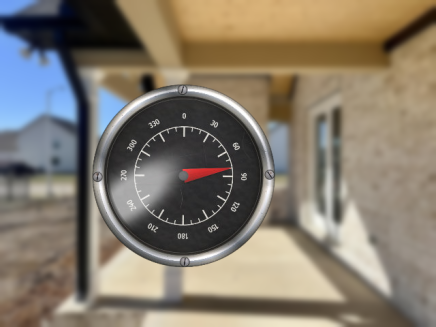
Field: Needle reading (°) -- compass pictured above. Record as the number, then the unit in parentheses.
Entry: 80 (°)
